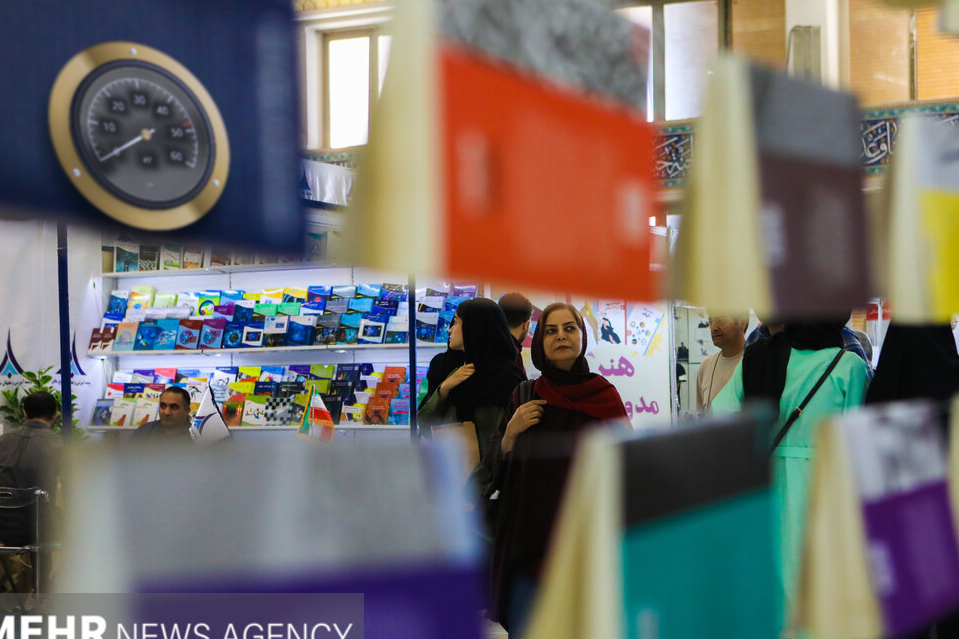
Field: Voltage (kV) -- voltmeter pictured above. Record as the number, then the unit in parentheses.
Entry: 0 (kV)
